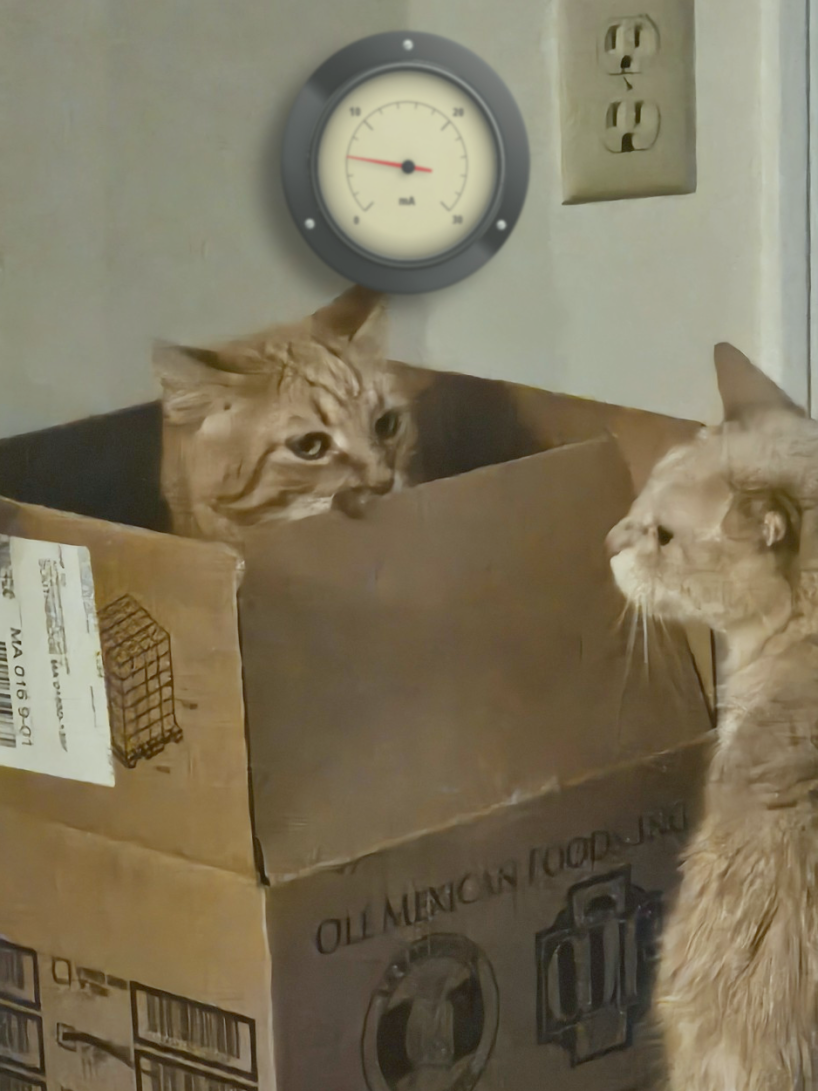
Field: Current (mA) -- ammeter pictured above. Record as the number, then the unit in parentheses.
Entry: 6 (mA)
